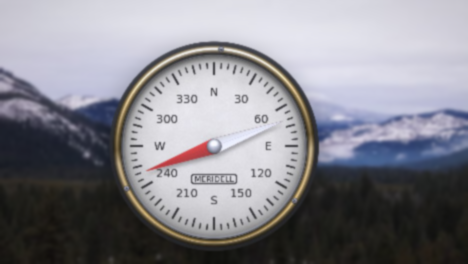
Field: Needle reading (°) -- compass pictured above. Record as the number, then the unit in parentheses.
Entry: 250 (°)
